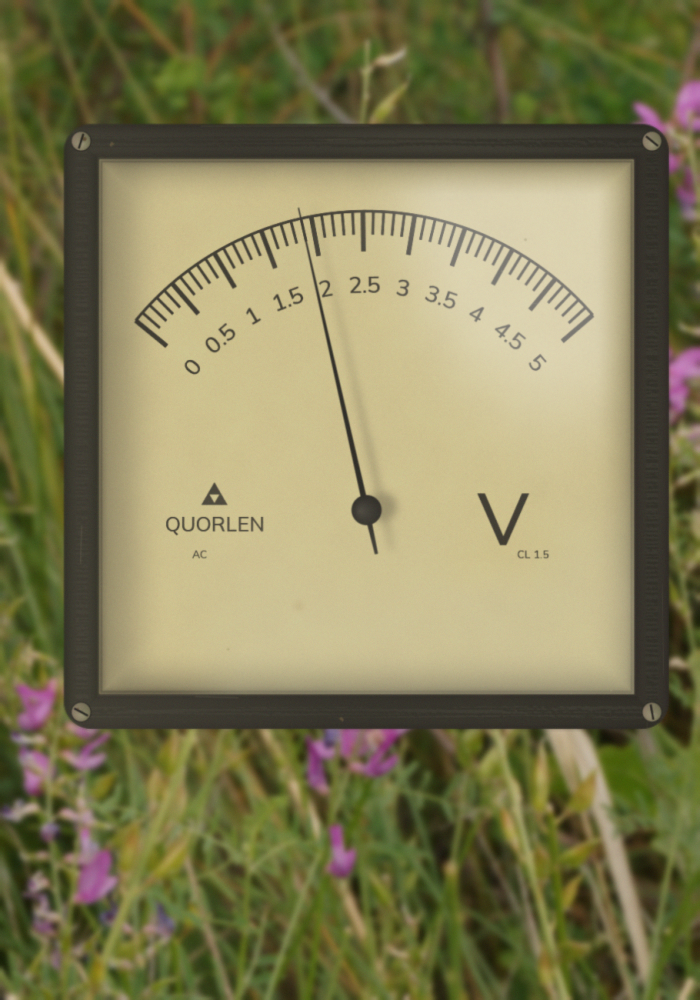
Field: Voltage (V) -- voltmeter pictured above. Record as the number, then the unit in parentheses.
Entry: 1.9 (V)
